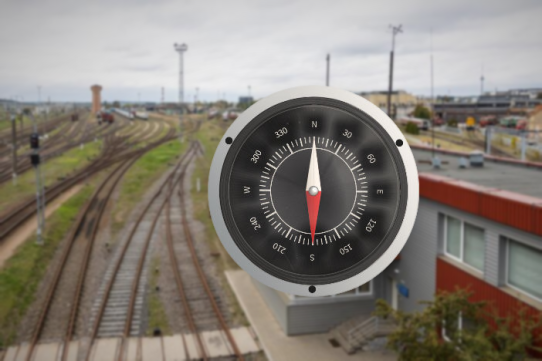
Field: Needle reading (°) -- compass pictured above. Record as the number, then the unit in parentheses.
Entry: 180 (°)
